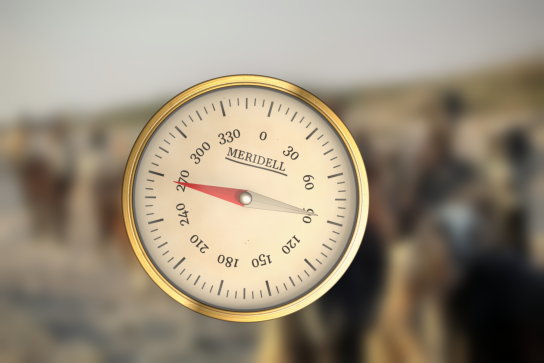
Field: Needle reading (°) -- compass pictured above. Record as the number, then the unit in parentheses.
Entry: 267.5 (°)
